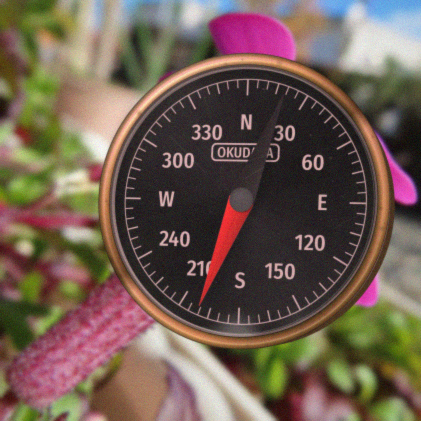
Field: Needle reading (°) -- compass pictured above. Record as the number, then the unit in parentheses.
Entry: 200 (°)
